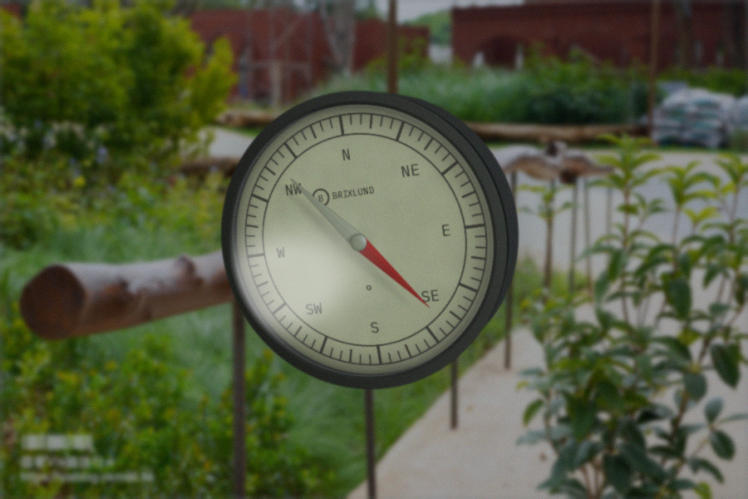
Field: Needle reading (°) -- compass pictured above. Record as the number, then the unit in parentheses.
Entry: 140 (°)
